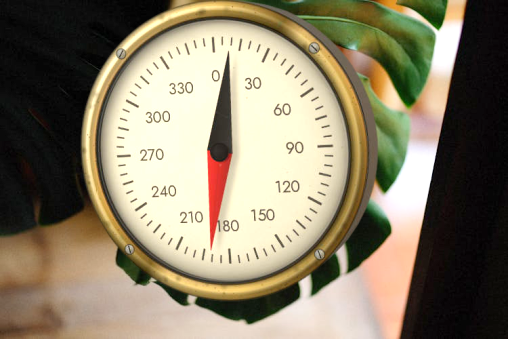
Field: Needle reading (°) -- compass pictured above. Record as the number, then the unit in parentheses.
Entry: 190 (°)
